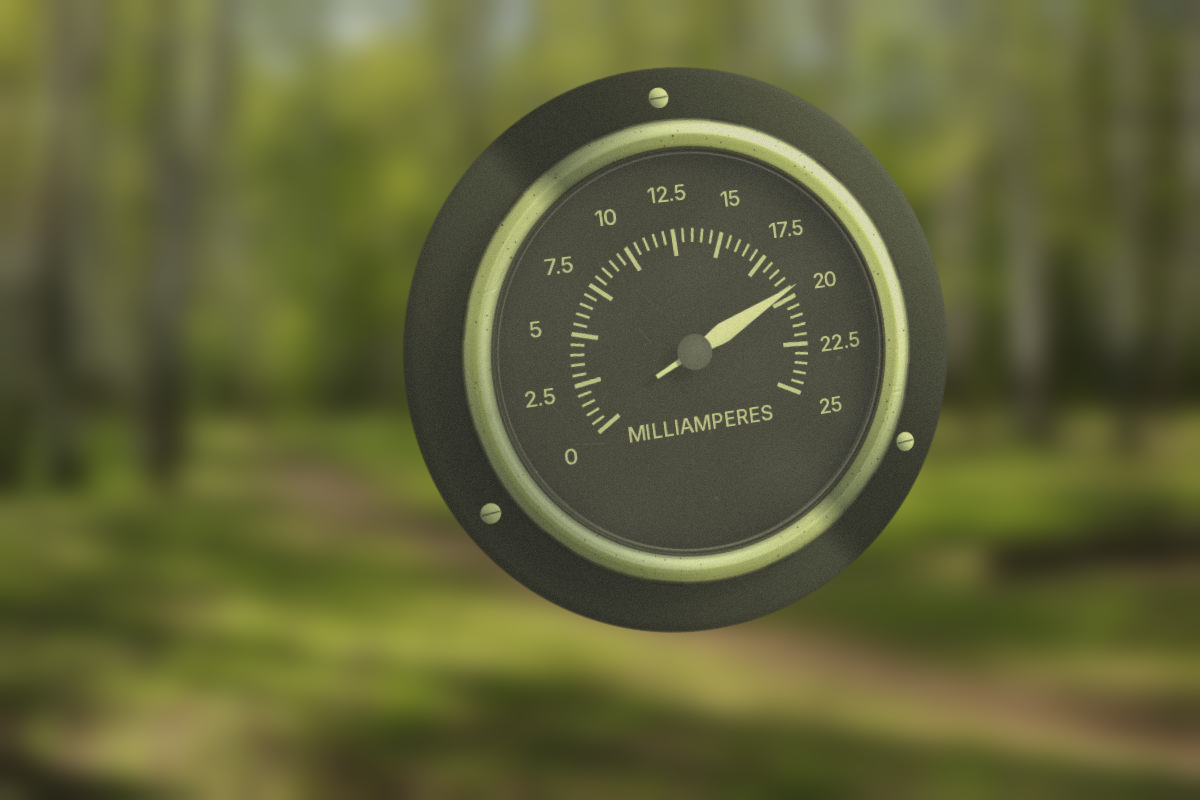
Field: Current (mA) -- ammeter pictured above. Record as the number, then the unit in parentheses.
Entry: 19.5 (mA)
